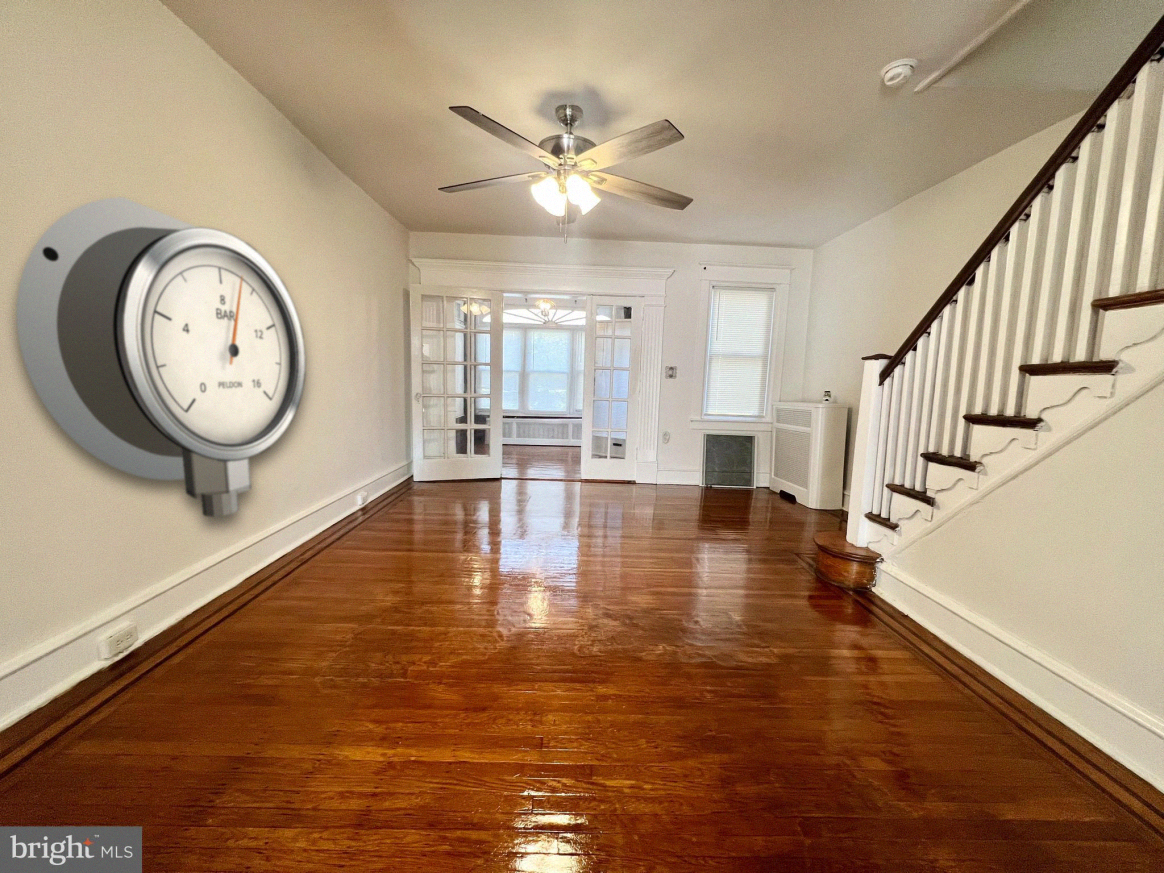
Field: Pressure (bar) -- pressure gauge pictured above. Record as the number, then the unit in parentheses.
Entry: 9 (bar)
